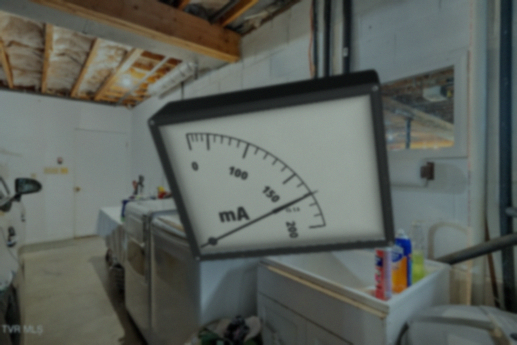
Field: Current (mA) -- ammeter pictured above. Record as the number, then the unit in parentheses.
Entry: 170 (mA)
